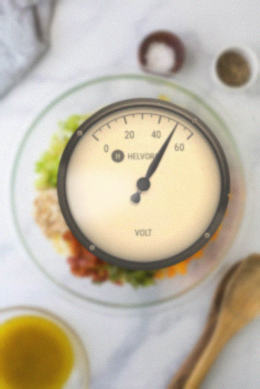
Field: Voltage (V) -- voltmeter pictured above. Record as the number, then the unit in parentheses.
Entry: 50 (V)
